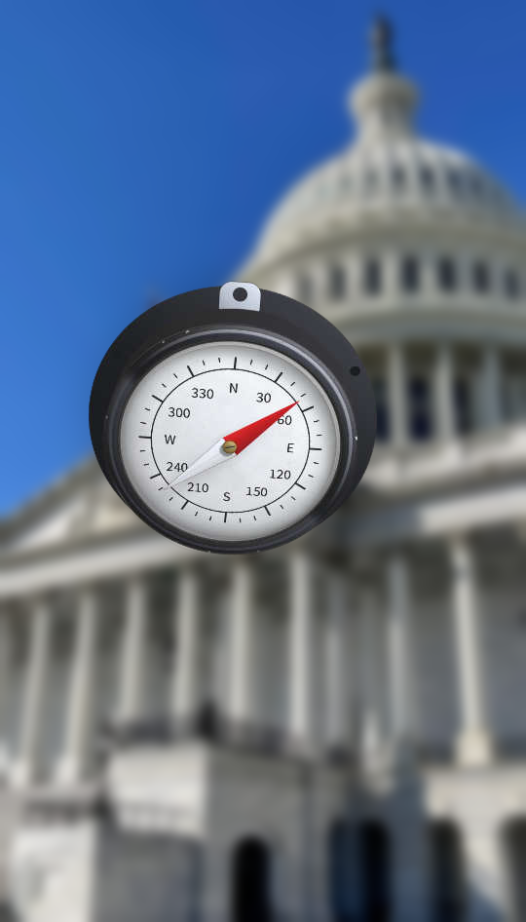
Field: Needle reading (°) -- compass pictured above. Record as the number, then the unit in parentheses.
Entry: 50 (°)
